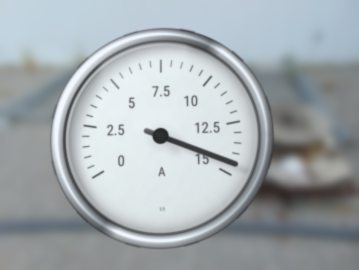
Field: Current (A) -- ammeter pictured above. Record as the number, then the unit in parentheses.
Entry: 14.5 (A)
